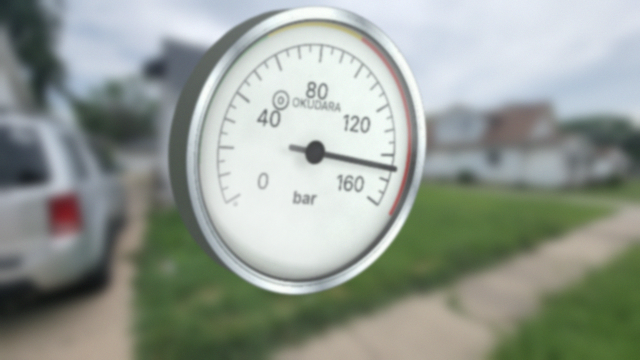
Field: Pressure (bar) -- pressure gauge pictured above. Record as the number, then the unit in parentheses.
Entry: 145 (bar)
